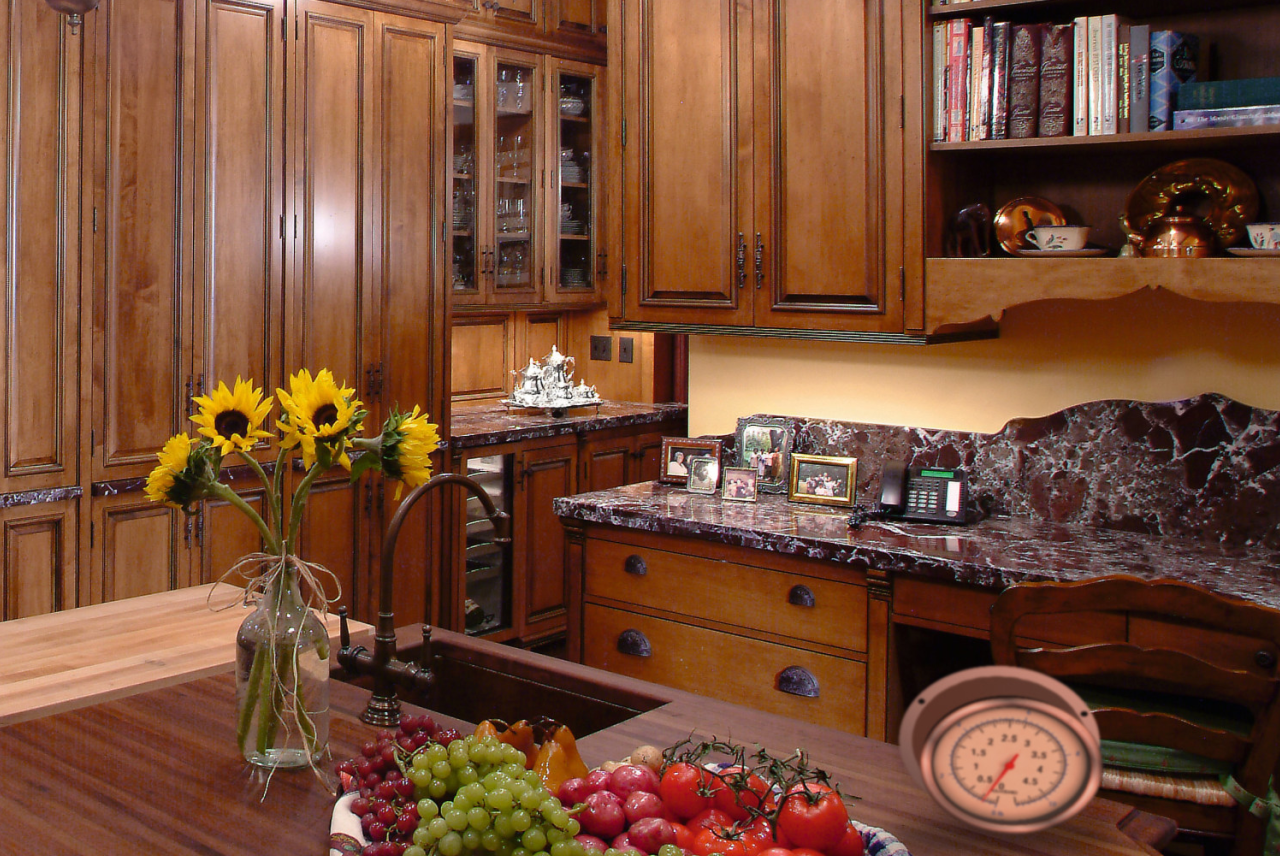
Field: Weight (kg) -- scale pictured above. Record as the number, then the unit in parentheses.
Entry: 0.25 (kg)
